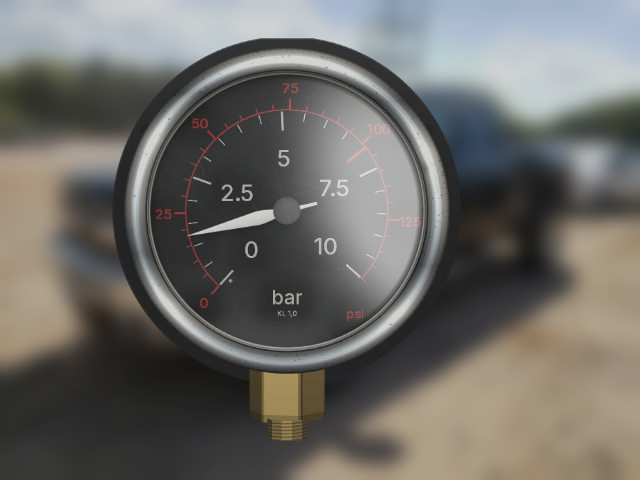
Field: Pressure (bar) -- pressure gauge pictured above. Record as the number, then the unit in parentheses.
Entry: 1.25 (bar)
